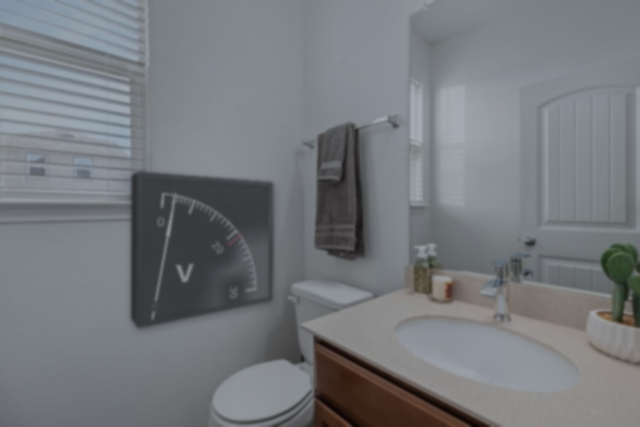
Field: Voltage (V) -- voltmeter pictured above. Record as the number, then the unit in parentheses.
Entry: 5 (V)
